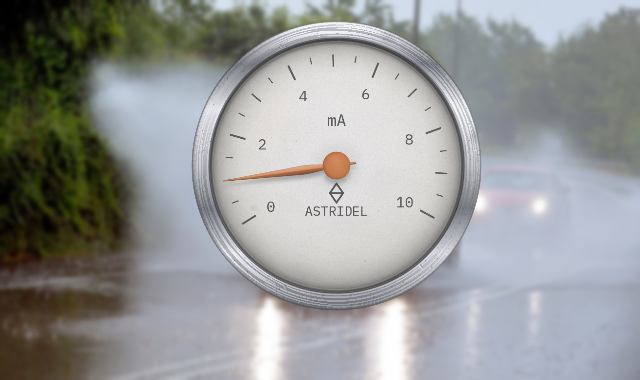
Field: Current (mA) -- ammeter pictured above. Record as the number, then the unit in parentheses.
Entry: 1 (mA)
